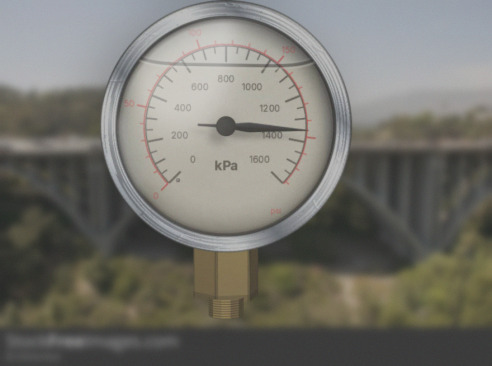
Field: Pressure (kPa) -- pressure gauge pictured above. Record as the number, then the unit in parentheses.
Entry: 1350 (kPa)
